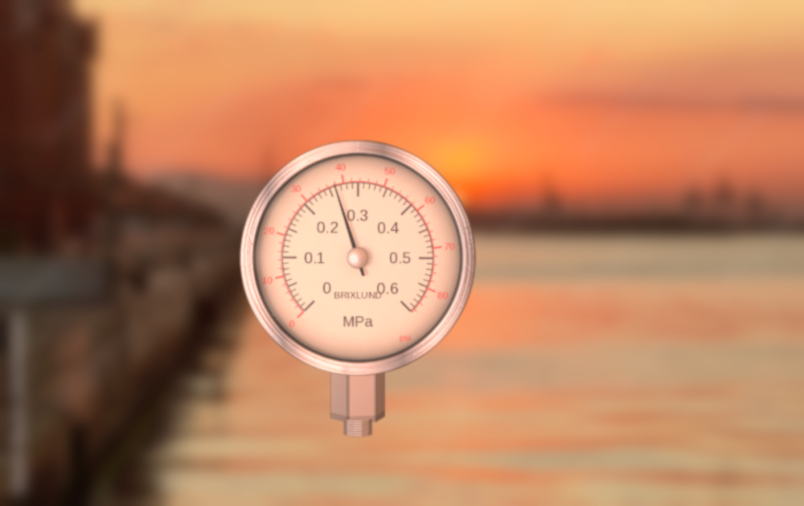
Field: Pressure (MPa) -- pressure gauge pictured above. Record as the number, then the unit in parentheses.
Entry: 0.26 (MPa)
